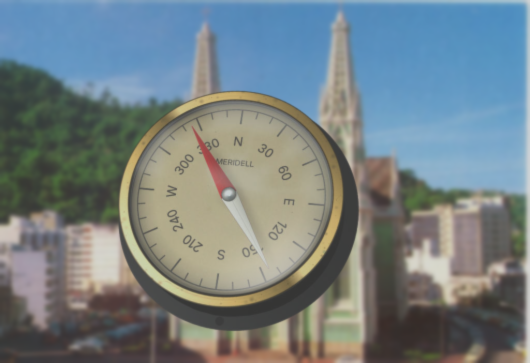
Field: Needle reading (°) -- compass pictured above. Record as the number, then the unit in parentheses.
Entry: 325 (°)
